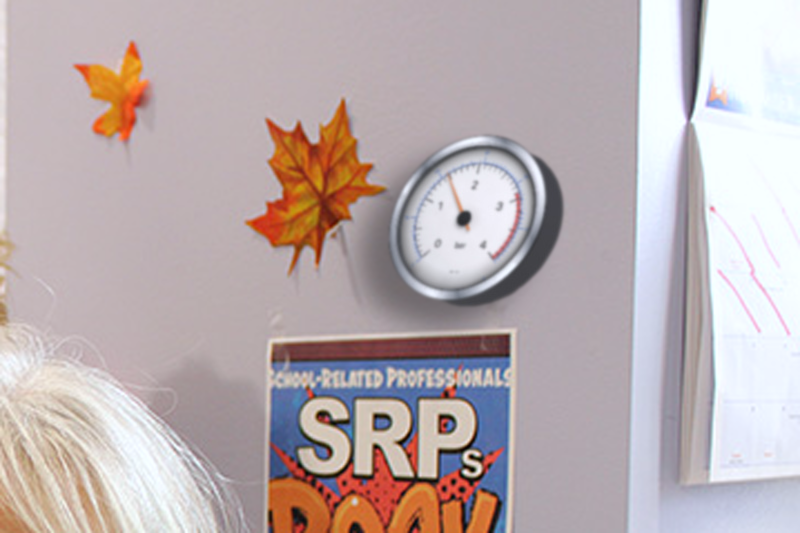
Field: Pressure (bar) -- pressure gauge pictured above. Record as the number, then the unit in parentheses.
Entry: 1.5 (bar)
